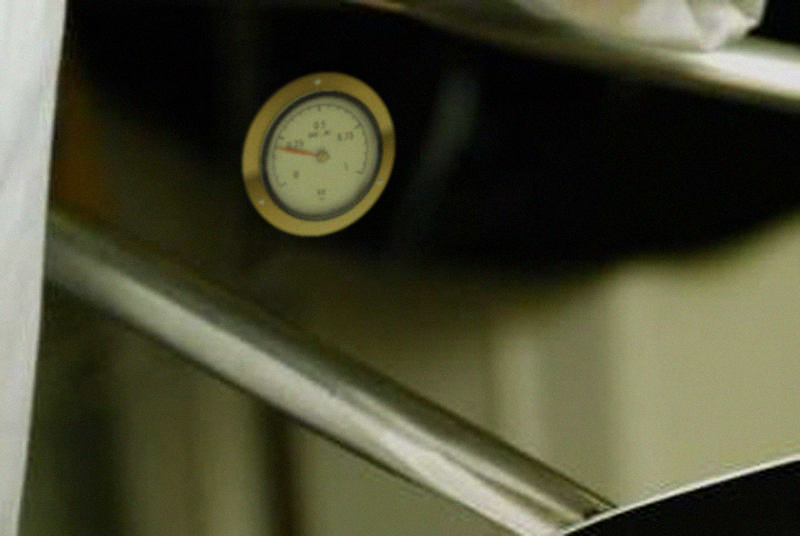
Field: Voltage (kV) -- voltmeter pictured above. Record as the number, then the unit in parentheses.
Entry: 0.2 (kV)
